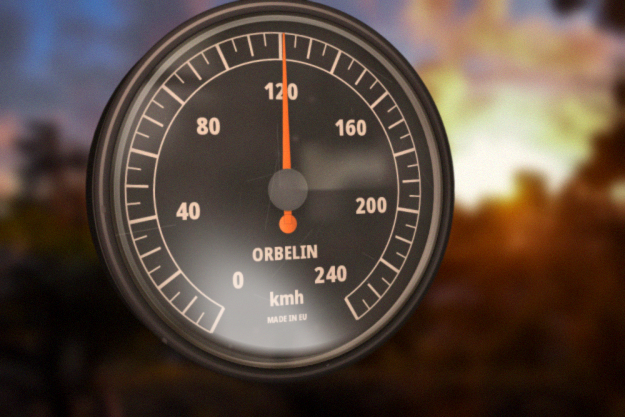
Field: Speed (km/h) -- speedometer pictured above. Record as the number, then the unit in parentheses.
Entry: 120 (km/h)
